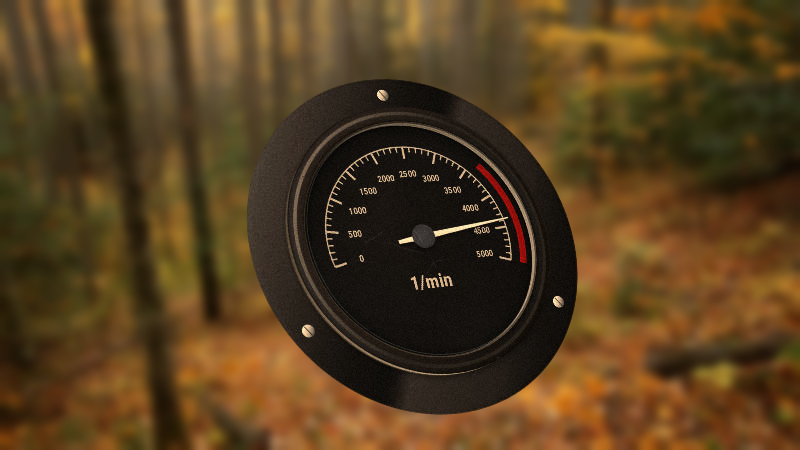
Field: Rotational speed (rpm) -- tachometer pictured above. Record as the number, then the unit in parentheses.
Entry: 4400 (rpm)
